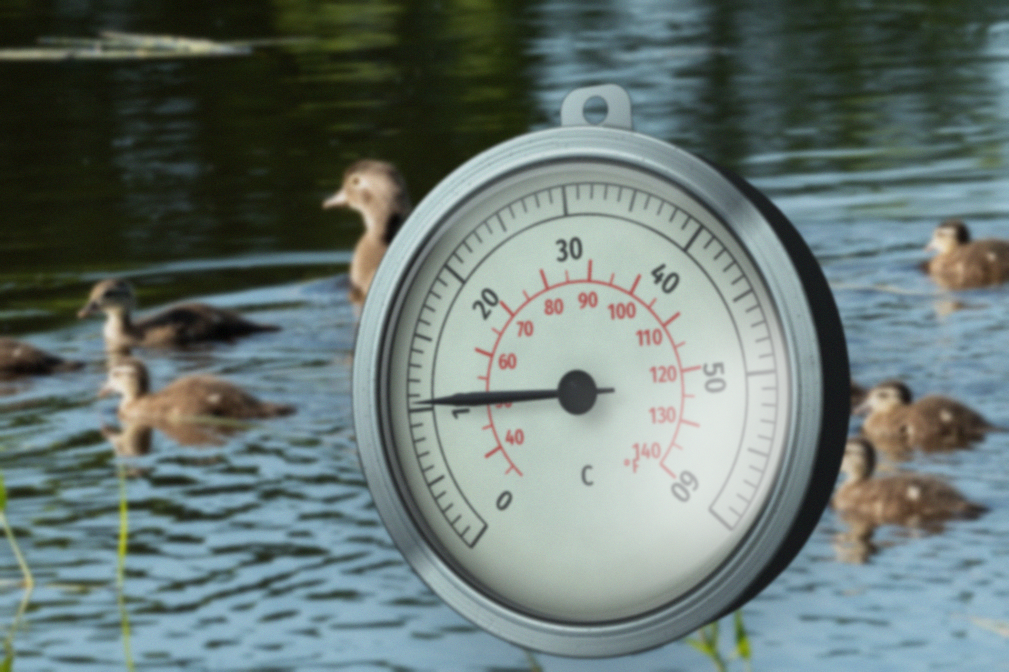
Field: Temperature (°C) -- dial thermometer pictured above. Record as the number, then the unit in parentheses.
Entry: 10.5 (°C)
